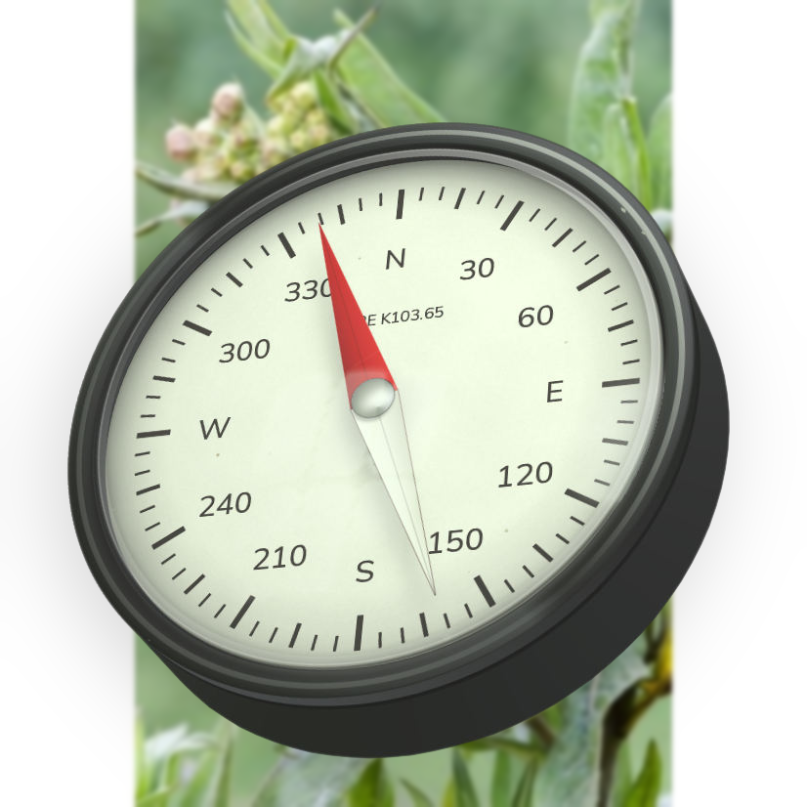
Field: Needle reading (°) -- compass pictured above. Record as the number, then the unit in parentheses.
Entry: 340 (°)
